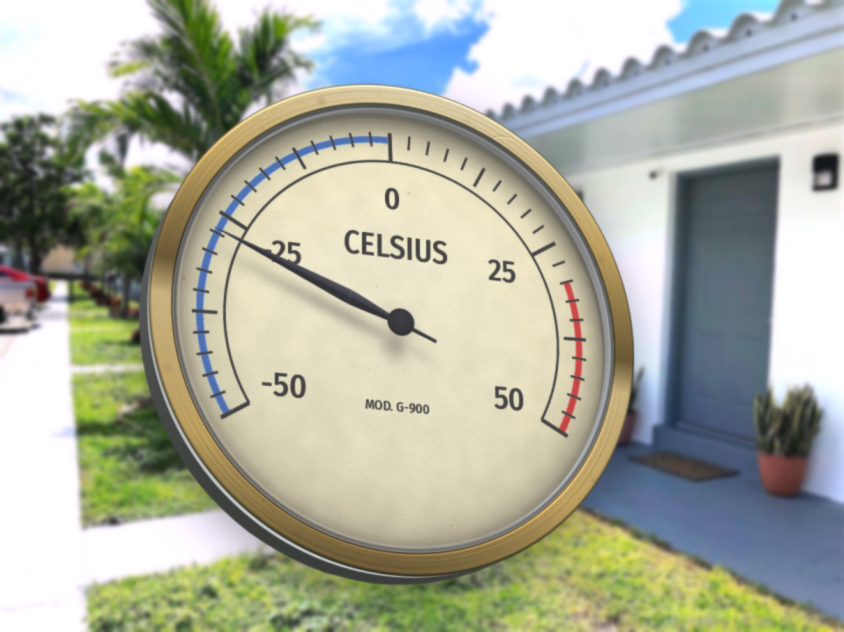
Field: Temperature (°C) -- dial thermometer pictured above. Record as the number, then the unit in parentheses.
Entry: -27.5 (°C)
